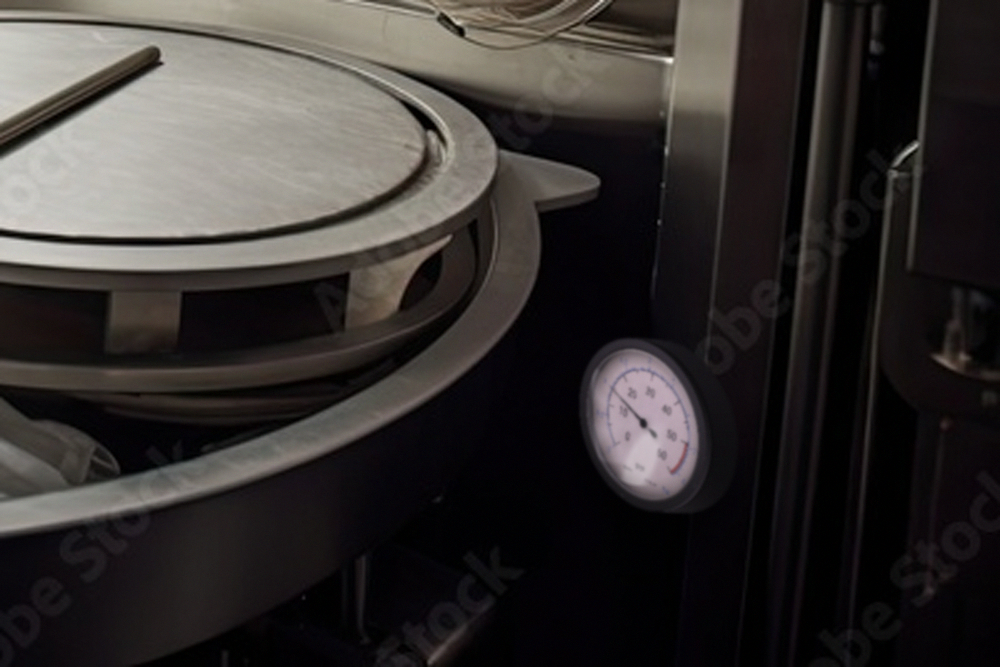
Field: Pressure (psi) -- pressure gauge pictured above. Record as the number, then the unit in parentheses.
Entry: 15 (psi)
